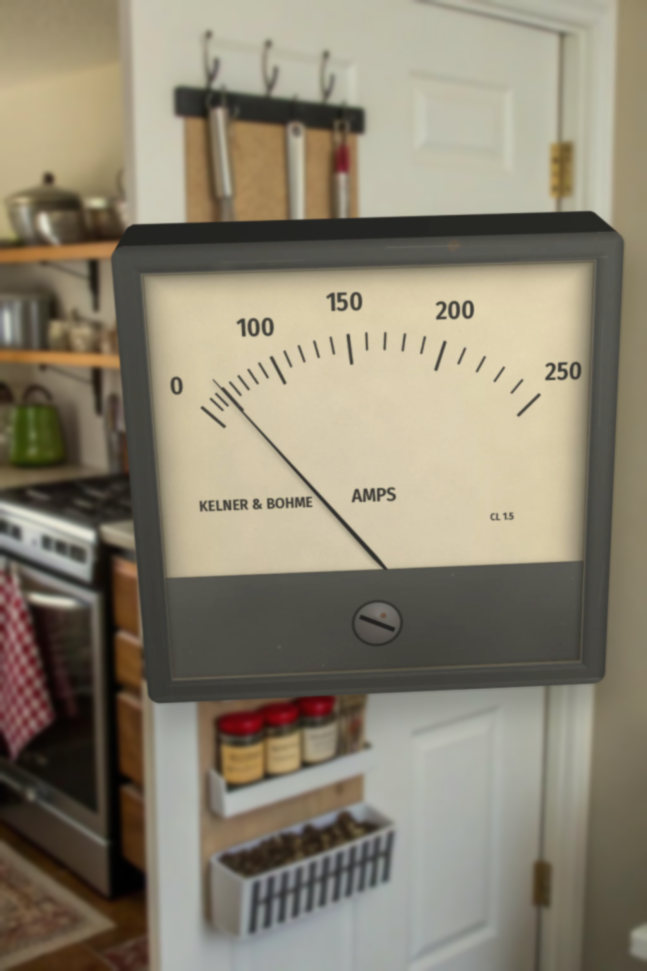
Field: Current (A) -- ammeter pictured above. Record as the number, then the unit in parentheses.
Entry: 50 (A)
